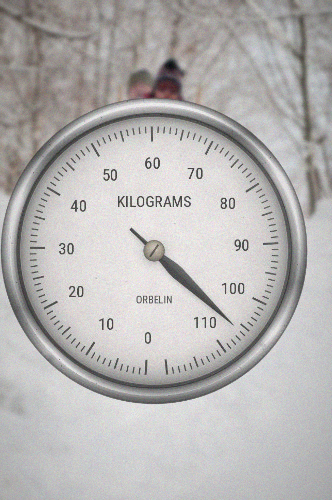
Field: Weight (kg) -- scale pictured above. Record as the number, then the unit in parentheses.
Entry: 106 (kg)
